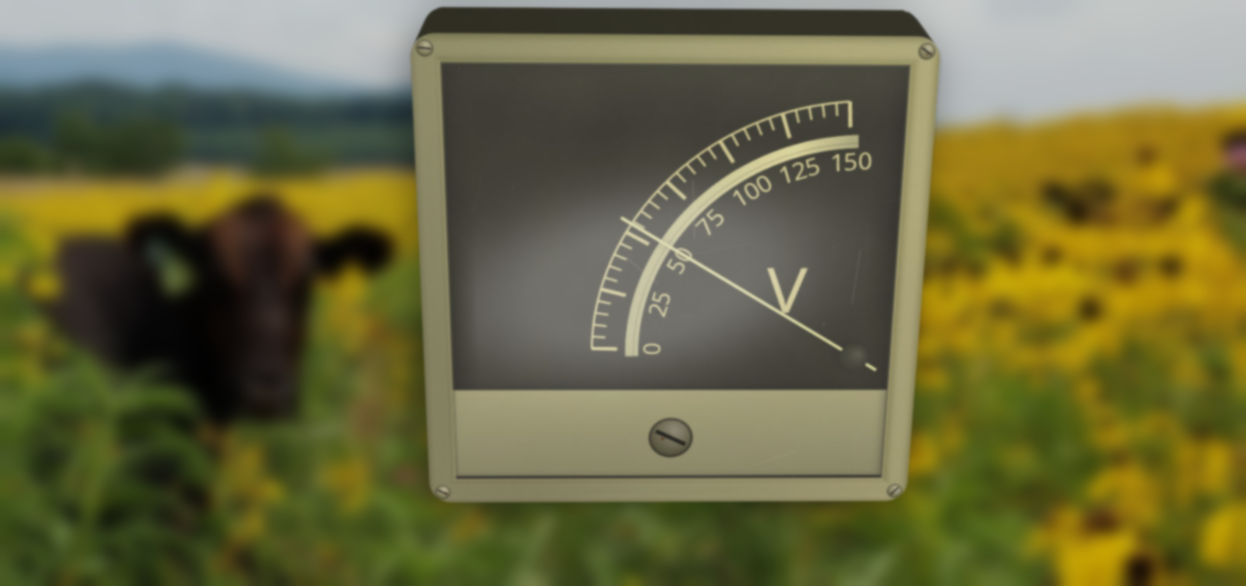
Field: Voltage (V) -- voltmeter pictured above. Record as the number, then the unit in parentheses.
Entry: 55 (V)
